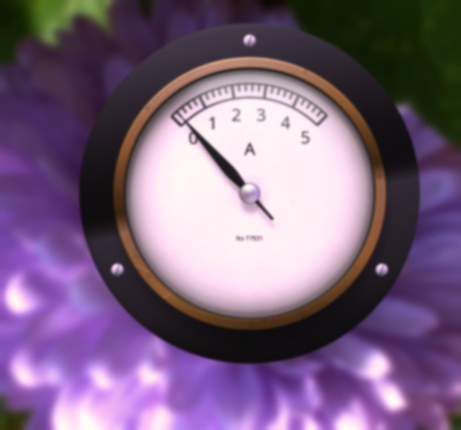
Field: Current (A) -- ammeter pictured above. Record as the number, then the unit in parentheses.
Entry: 0.2 (A)
